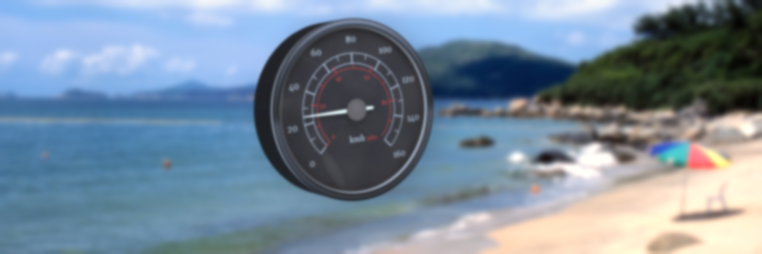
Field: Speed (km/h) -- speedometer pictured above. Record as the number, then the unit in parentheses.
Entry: 25 (km/h)
